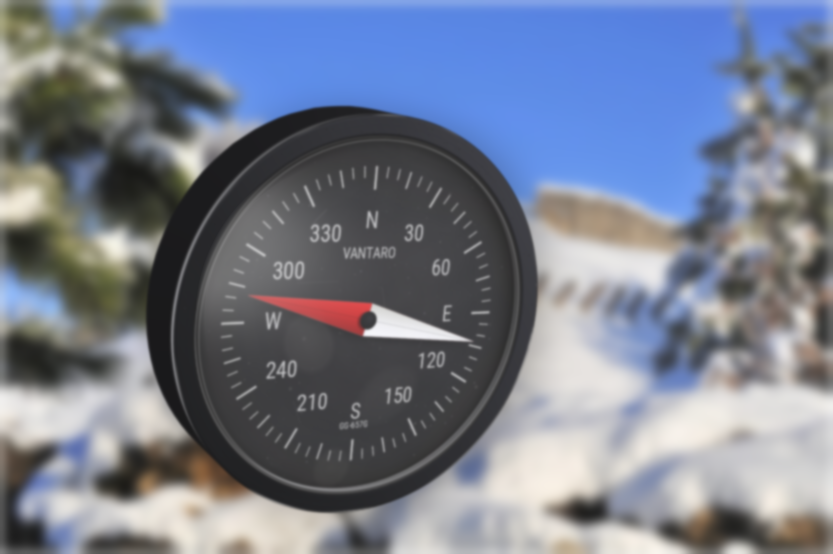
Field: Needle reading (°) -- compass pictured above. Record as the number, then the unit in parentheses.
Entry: 282.5 (°)
